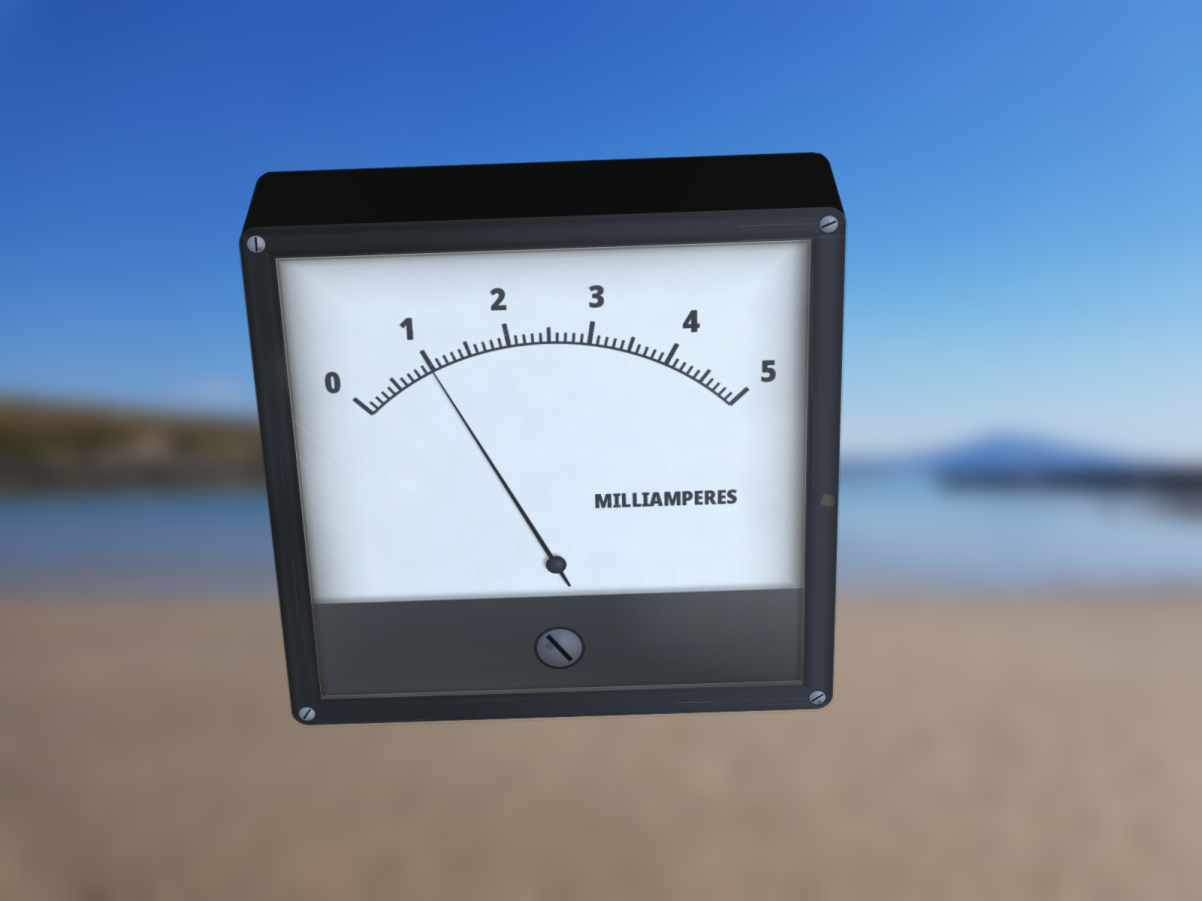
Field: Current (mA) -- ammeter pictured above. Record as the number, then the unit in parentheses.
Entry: 1 (mA)
